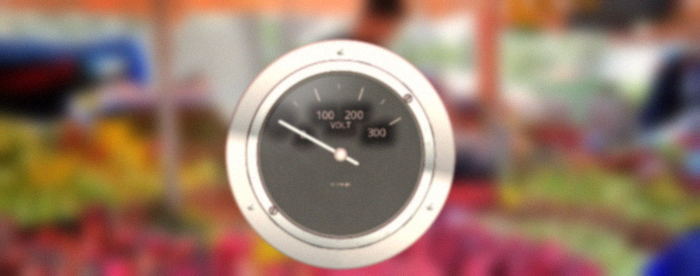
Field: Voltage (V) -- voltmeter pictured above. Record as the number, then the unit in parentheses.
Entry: 0 (V)
